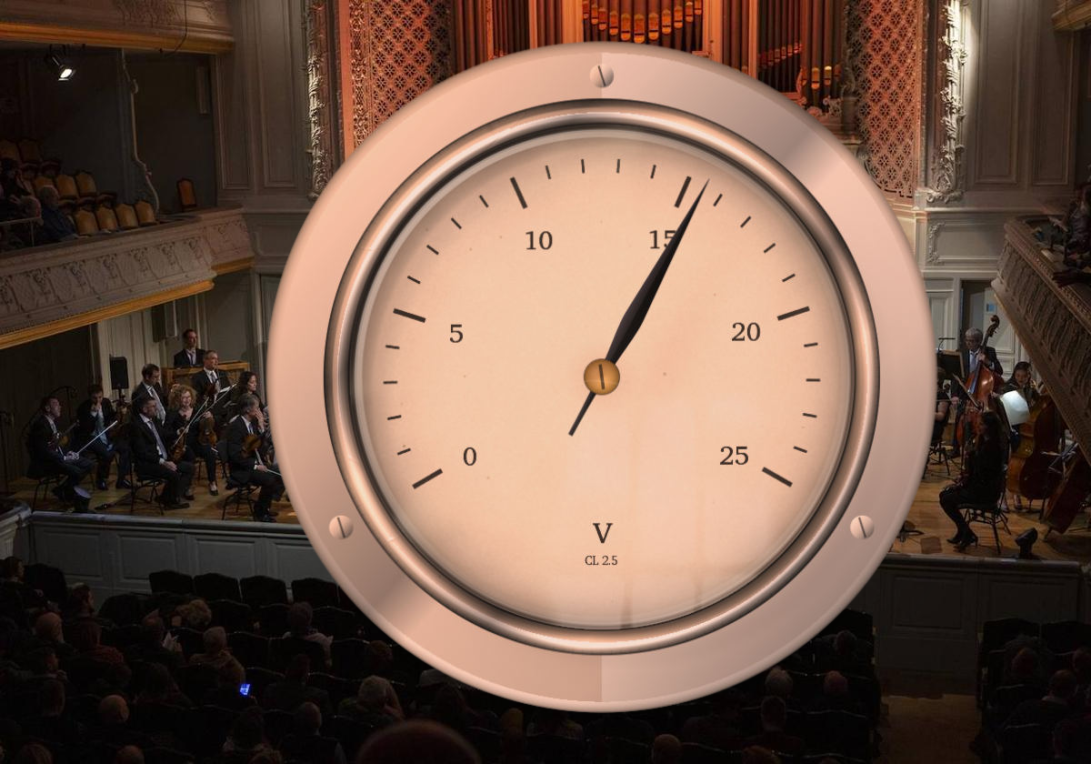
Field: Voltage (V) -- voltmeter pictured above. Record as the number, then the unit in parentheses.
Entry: 15.5 (V)
